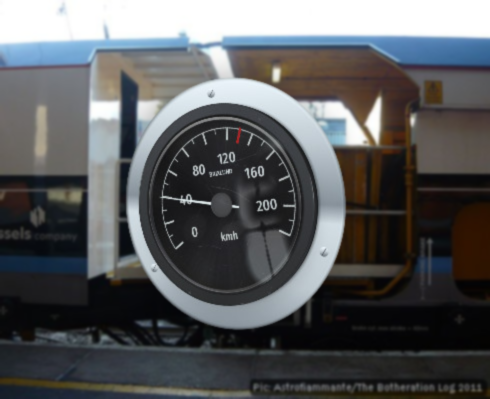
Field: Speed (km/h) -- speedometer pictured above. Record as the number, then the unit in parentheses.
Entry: 40 (km/h)
